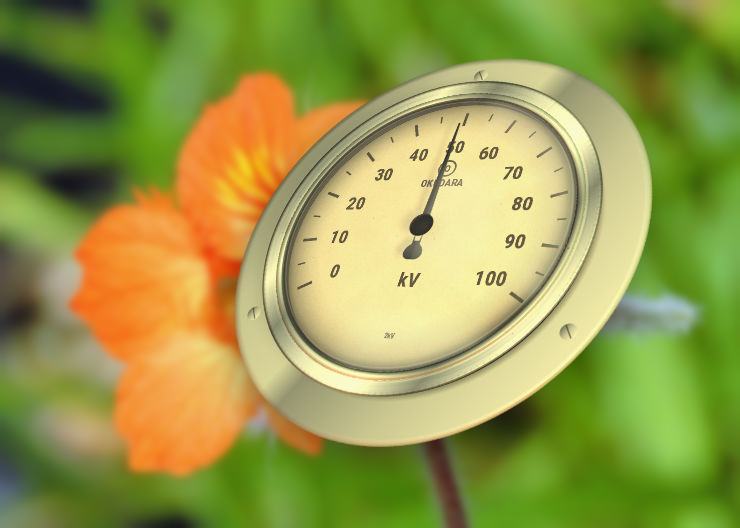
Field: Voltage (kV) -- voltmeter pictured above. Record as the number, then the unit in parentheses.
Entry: 50 (kV)
